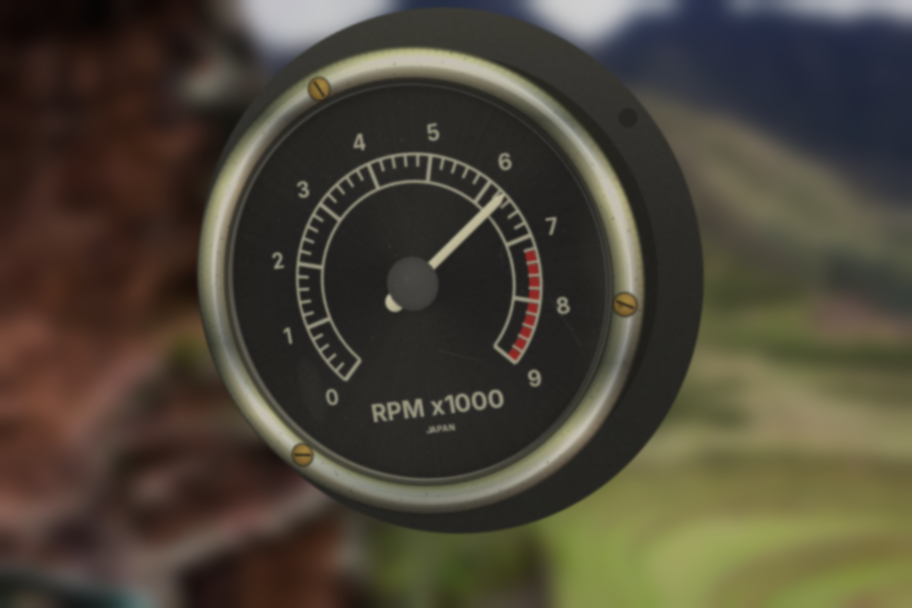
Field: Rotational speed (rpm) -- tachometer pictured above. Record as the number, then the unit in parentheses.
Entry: 6300 (rpm)
